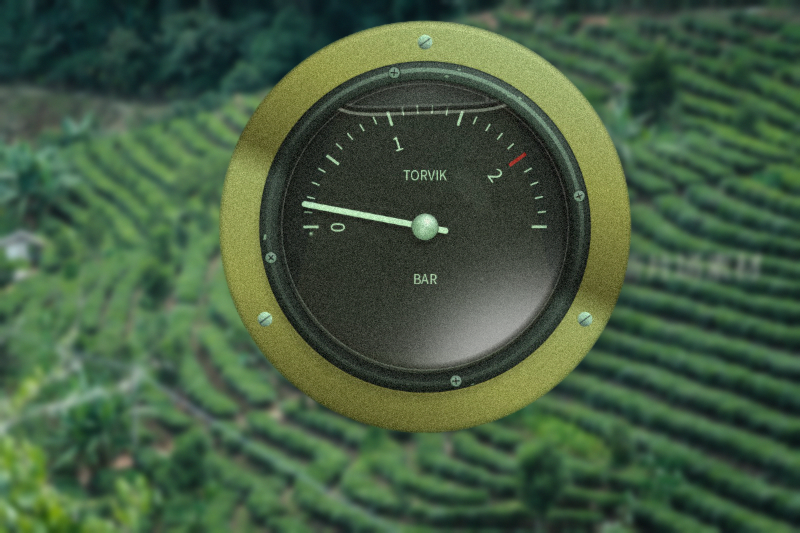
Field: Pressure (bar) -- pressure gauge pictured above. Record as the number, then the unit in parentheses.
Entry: 0.15 (bar)
